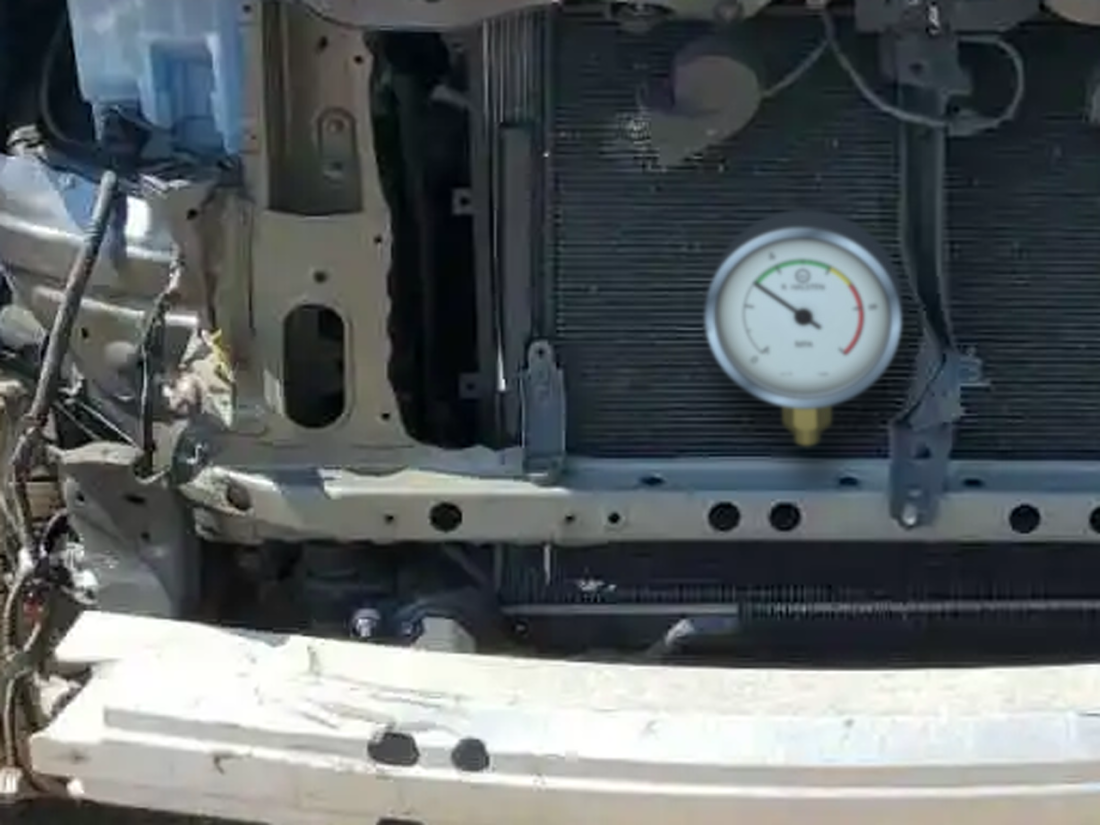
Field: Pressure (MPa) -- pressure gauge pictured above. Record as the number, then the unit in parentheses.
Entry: 3 (MPa)
